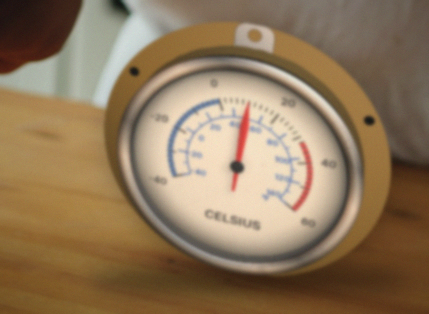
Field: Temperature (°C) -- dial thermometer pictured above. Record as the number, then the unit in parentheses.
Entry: 10 (°C)
